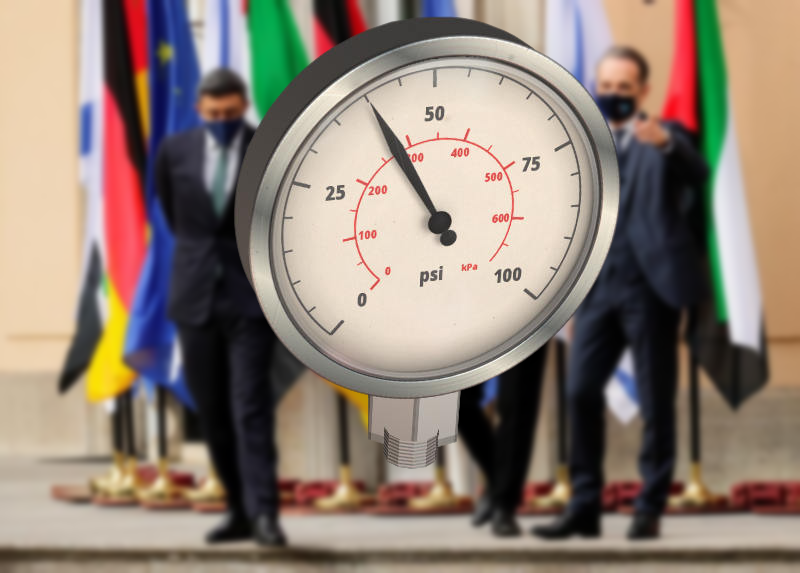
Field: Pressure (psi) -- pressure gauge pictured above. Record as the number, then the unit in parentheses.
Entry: 40 (psi)
